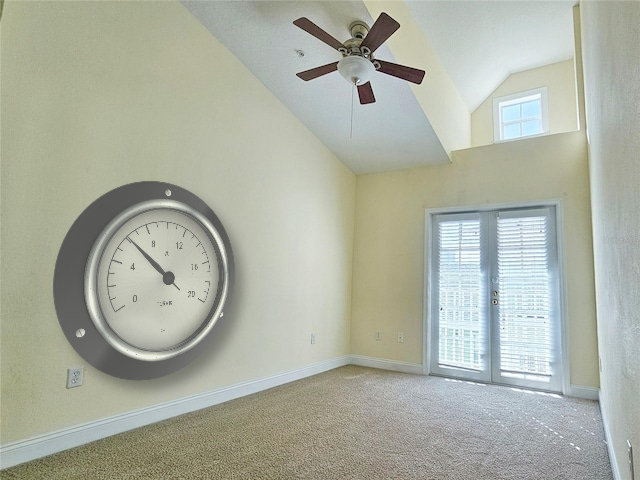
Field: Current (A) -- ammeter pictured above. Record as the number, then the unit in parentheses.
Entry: 6 (A)
